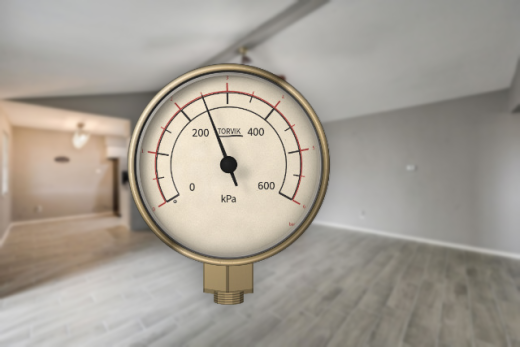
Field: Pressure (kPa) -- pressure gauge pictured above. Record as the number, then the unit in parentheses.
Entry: 250 (kPa)
